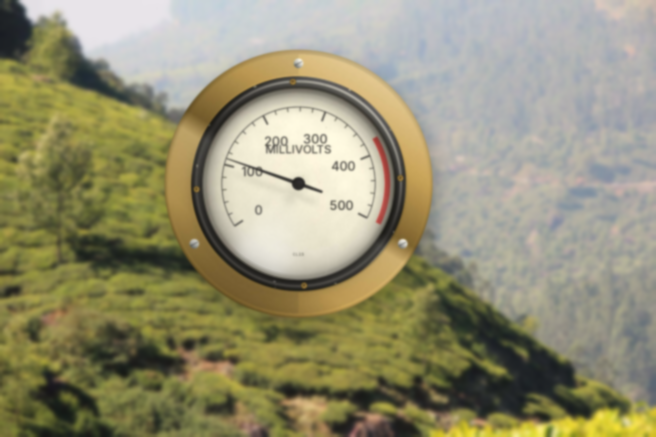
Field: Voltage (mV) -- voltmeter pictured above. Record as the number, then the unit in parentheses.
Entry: 110 (mV)
